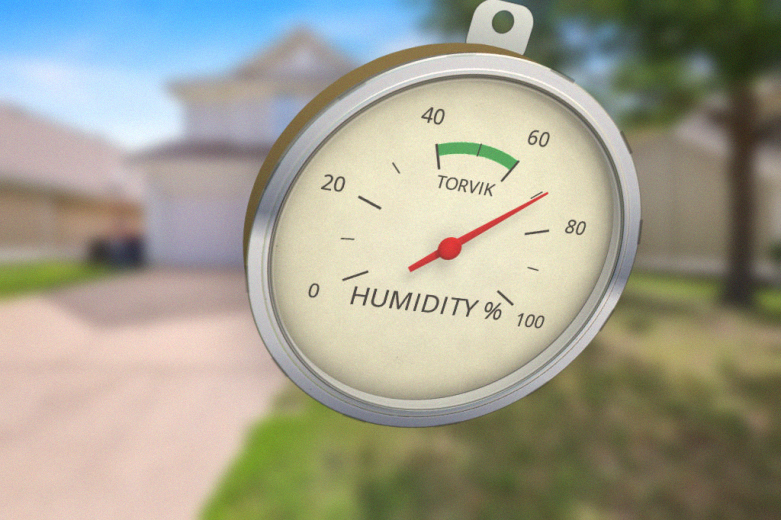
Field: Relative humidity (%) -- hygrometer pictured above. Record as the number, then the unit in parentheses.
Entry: 70 (%)
